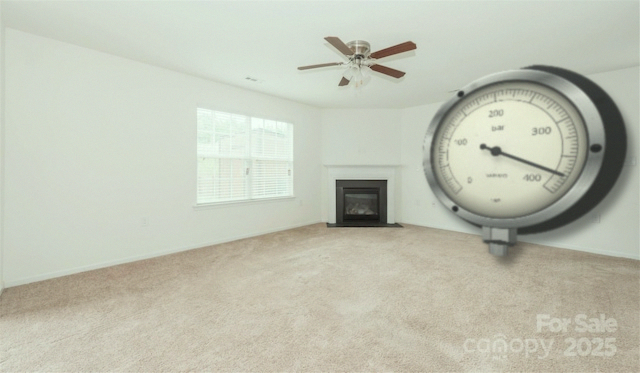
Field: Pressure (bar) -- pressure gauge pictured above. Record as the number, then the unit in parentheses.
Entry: 375 (bar)
